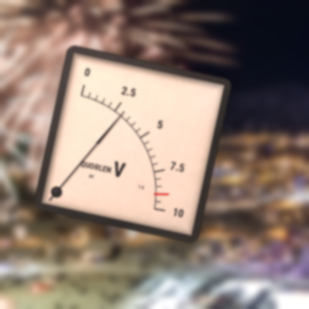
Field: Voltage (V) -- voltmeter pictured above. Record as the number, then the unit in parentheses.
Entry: 3 (V)
